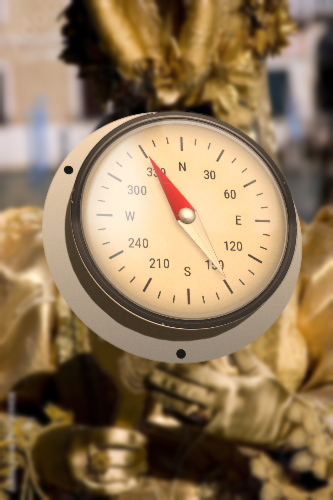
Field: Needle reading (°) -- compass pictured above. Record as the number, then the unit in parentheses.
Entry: 330 (°)
